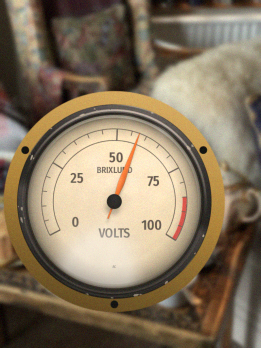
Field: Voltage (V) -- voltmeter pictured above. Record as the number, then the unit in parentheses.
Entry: 57.5 (V)
